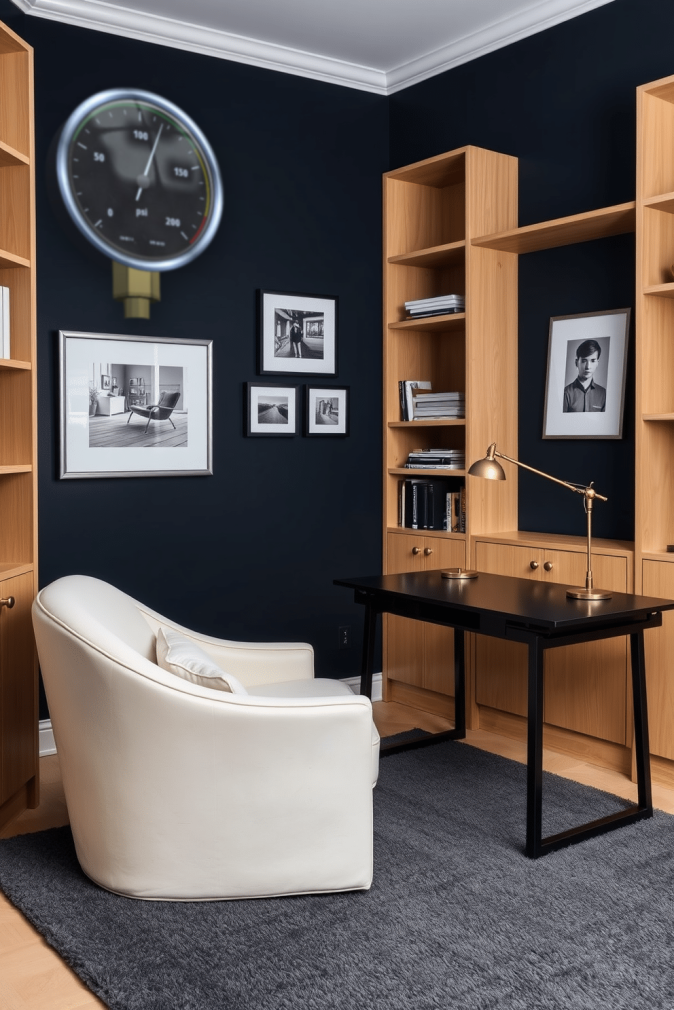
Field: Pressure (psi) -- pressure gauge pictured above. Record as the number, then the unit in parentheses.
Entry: 115 (psi)
